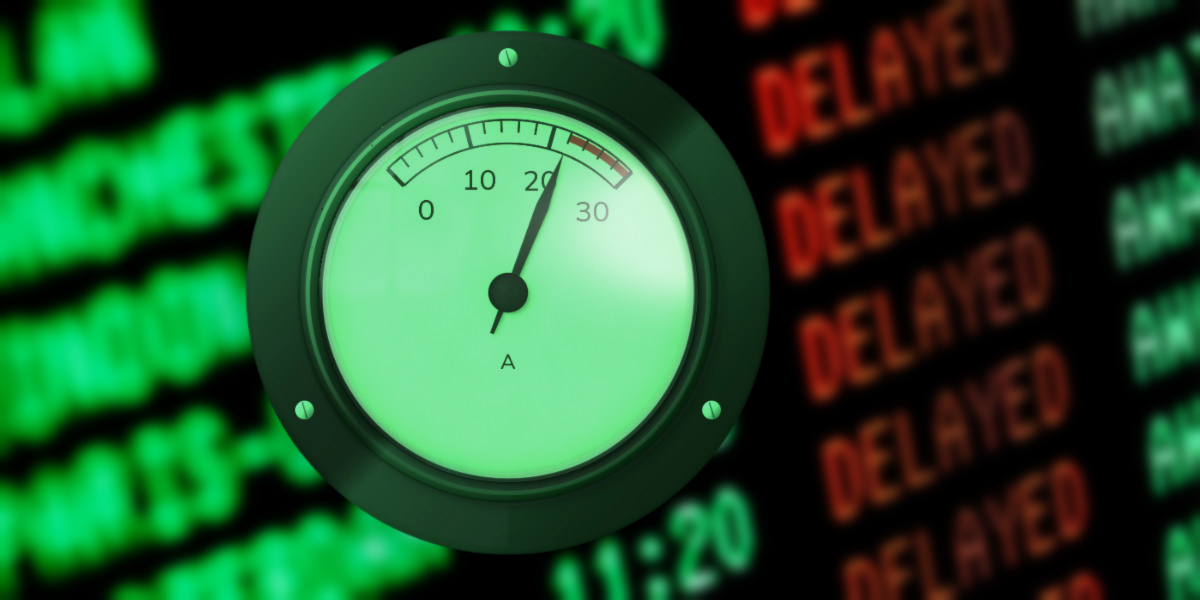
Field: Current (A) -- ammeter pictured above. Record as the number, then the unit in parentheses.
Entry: 22 (A)
